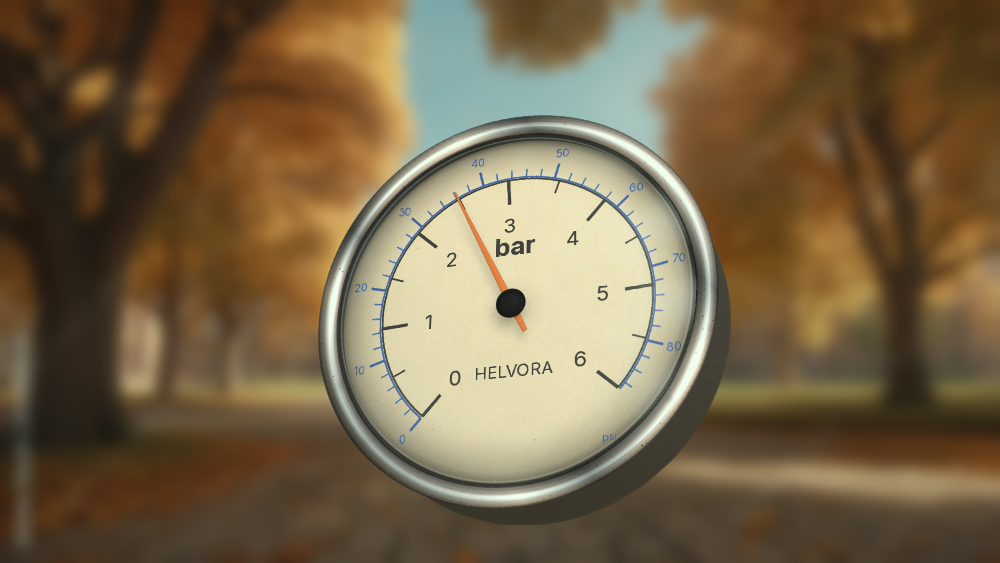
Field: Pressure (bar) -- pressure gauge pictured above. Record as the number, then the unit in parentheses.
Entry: 2.5 (bar)
